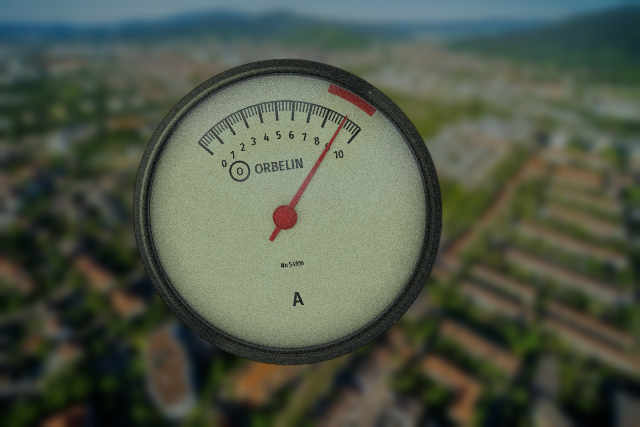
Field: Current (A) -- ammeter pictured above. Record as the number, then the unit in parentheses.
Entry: 9 (A)
